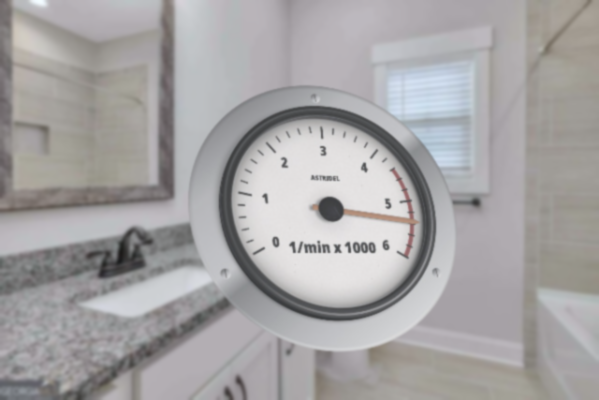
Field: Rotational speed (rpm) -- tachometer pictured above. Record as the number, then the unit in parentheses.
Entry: 5400 (rpm)
